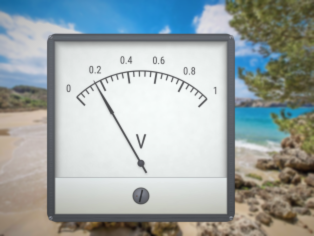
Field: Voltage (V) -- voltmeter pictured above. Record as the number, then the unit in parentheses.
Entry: 0.16 (V)
